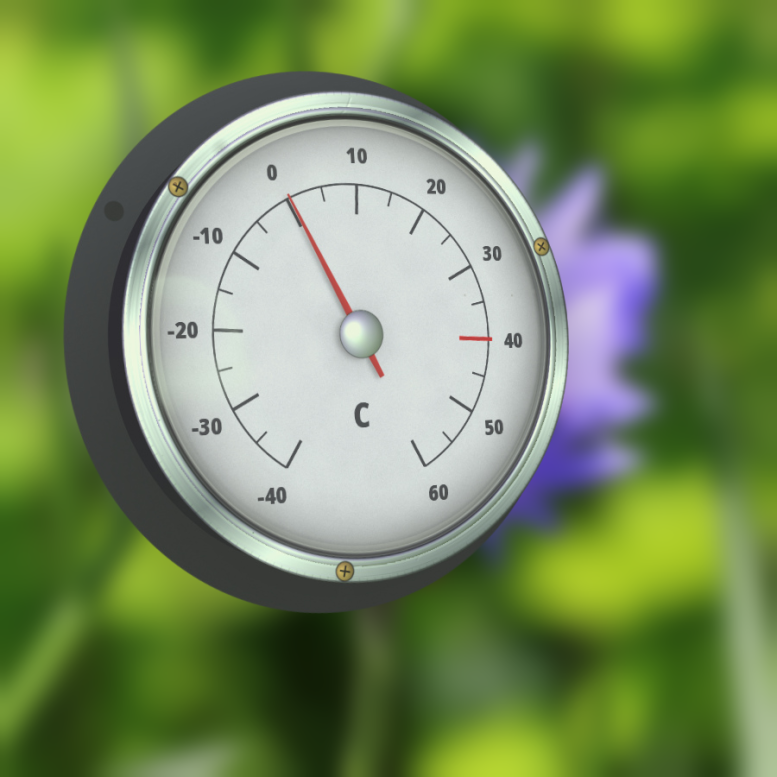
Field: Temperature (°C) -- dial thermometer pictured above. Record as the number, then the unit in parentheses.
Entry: 0 (°C)
